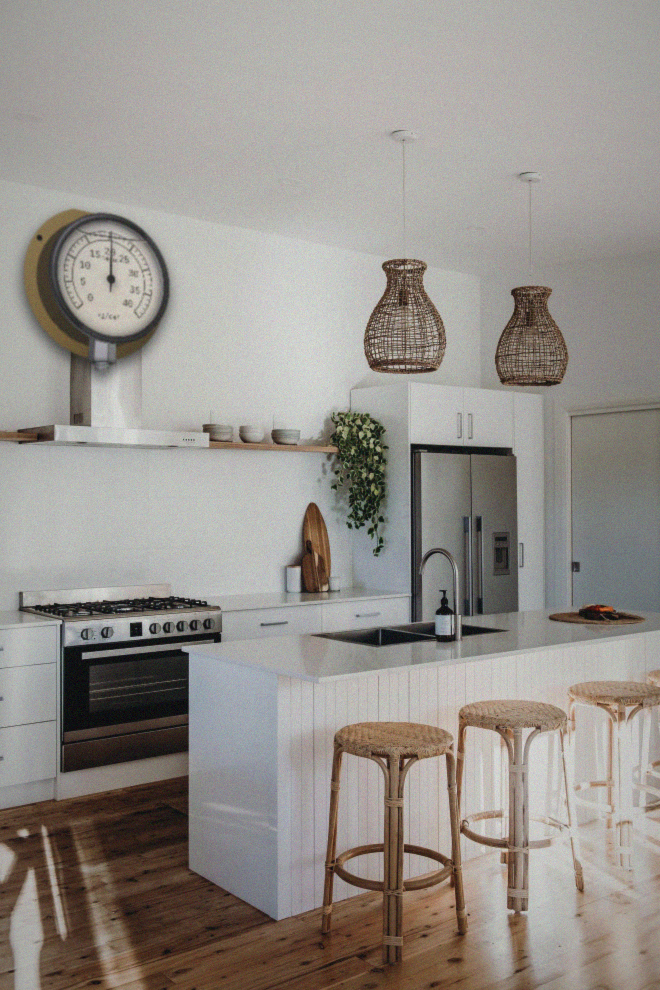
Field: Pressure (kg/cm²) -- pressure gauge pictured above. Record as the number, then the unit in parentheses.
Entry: 20 (kg/cm²)
